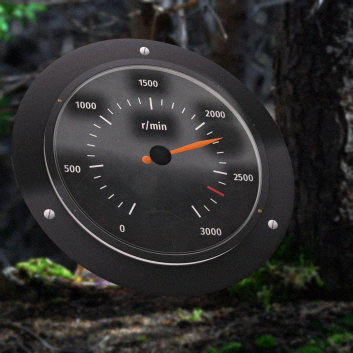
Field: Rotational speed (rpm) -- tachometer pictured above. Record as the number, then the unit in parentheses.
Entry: 2200 (rpm)
